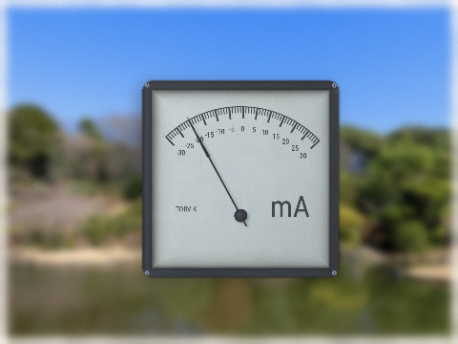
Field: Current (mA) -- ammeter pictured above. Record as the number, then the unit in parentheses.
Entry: -20 (mA)
